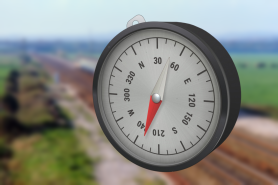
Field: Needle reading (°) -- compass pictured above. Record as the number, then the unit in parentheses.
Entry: 230 (°)
